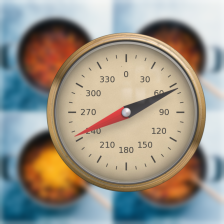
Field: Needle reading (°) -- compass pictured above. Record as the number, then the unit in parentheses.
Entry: 245 (°)
